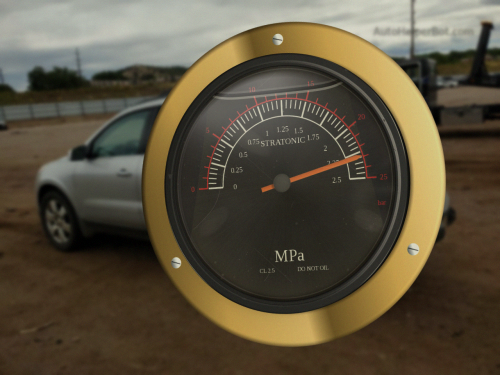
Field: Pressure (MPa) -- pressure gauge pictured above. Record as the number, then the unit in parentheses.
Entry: 2.3 (MPa)
